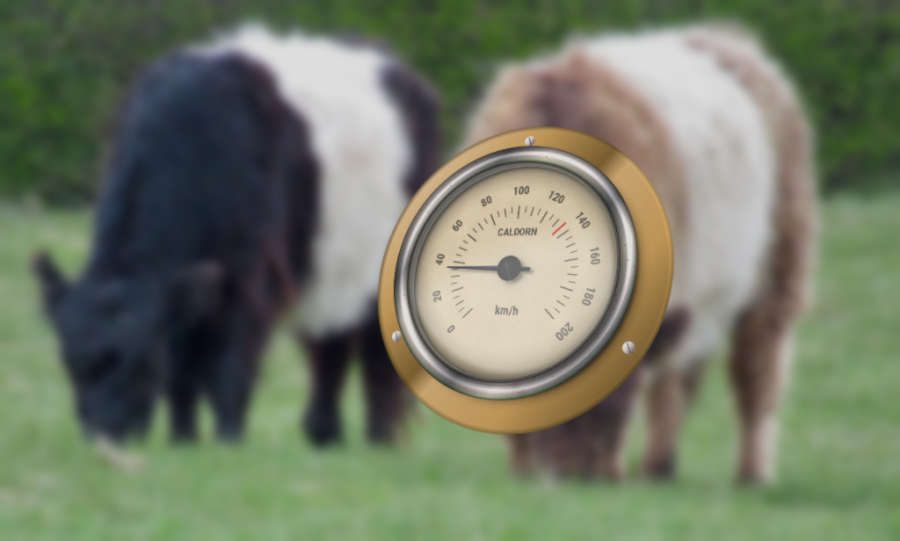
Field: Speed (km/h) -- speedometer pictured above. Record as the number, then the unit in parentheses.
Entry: 35 (km/h)
